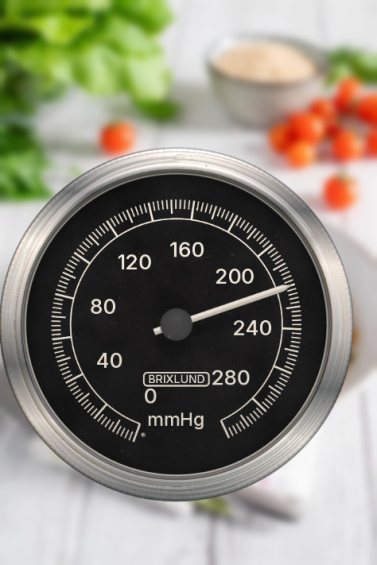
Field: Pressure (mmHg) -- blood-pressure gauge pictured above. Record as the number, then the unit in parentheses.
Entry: 220 (mmHg)
